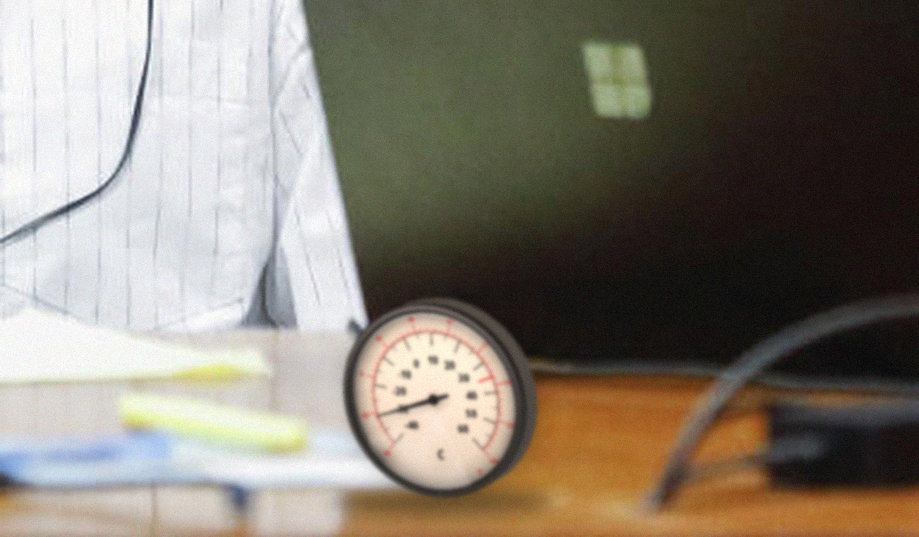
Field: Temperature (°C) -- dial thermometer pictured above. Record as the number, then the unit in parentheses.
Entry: -30 (°C)
